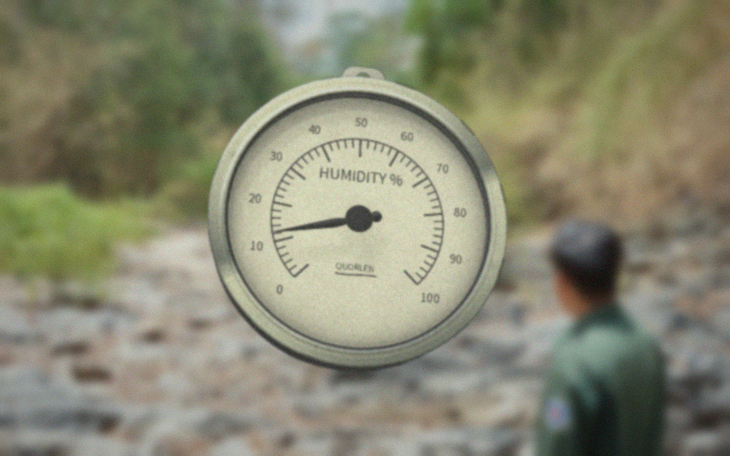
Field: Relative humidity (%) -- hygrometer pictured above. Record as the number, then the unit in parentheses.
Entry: 12 (%)
